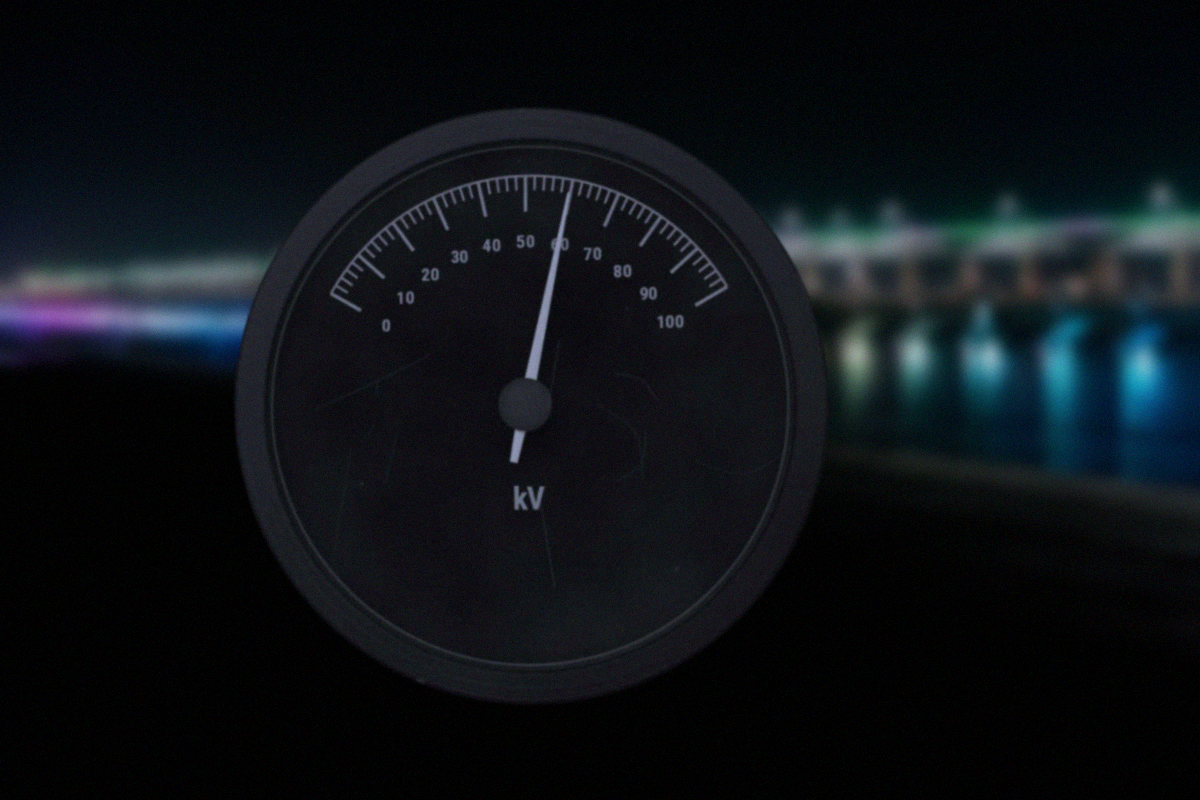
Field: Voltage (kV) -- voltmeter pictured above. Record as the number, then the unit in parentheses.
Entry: 60 (kV)
